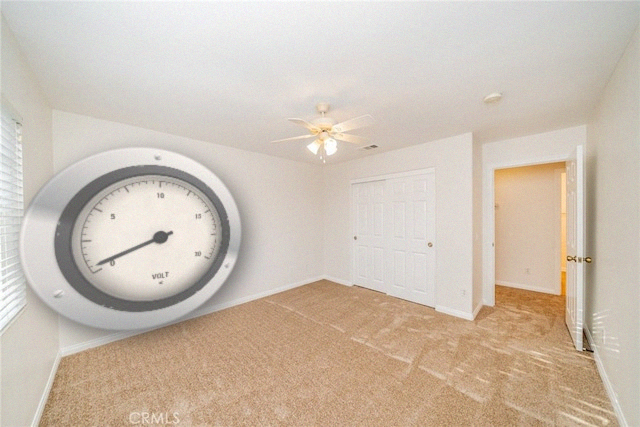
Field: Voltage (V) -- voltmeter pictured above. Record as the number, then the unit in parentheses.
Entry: 0.5 (V)
